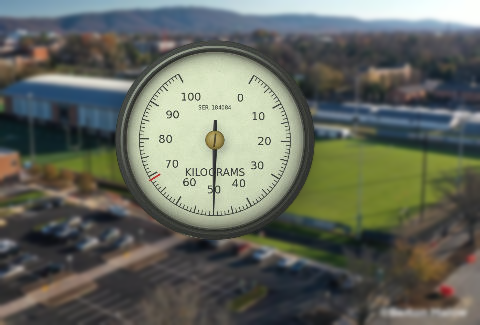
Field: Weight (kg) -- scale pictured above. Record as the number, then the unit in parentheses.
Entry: 50 (kg)
